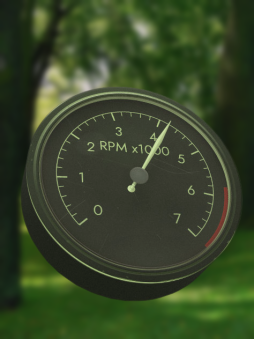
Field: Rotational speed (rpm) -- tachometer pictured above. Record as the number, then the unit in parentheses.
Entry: 4200 (rpm)
